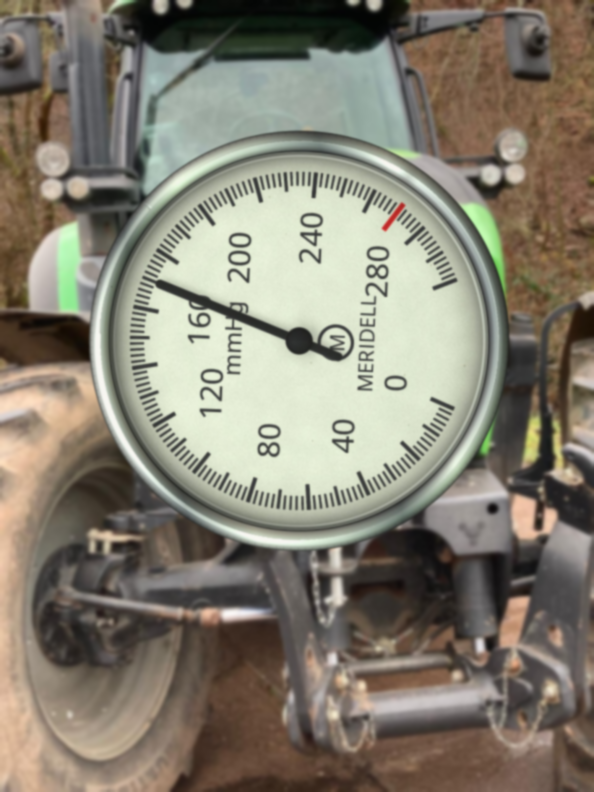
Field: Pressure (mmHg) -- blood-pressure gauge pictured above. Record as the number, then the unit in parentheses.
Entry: 170 (mmHg)
